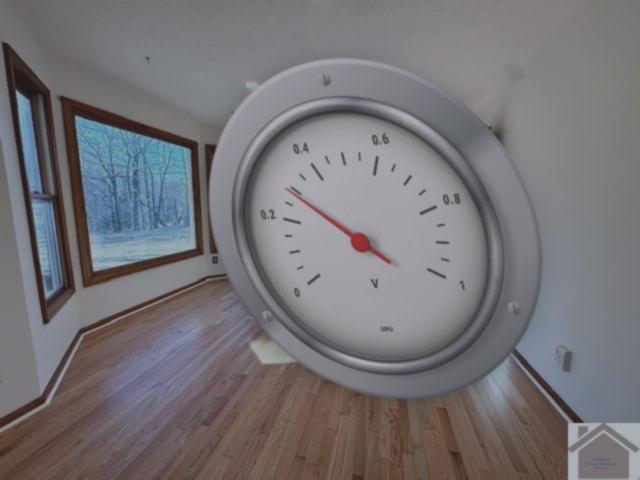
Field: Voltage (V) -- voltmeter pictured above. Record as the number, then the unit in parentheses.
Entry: 0.3 (V)
